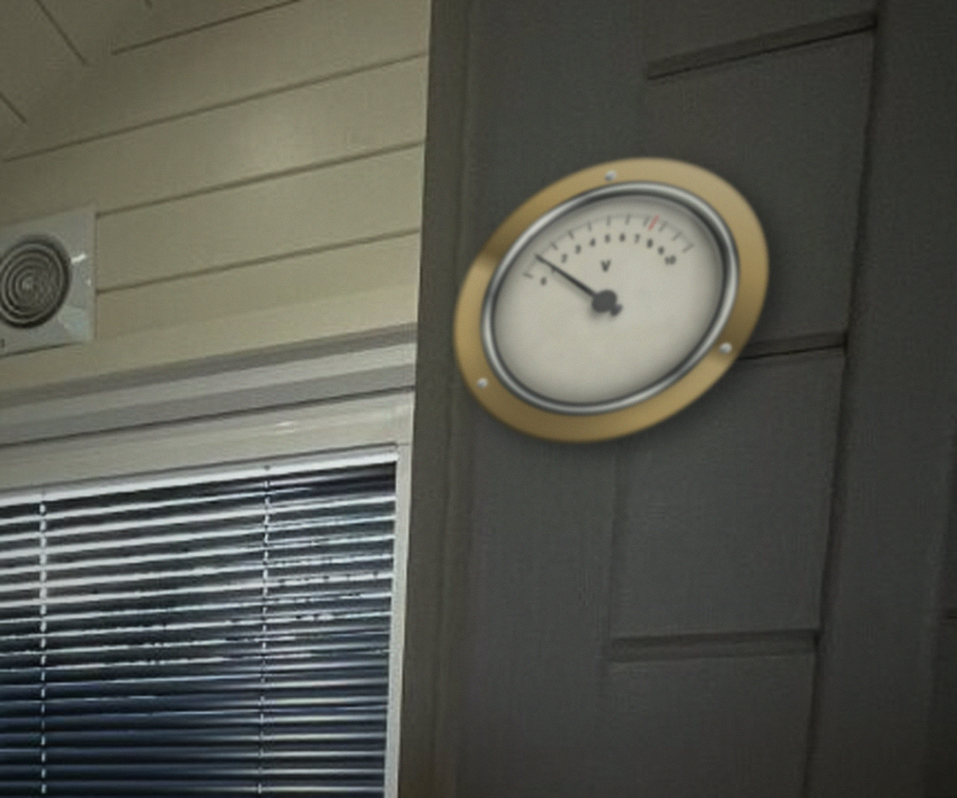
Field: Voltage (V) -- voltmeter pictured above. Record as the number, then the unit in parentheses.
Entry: 1 (V)
